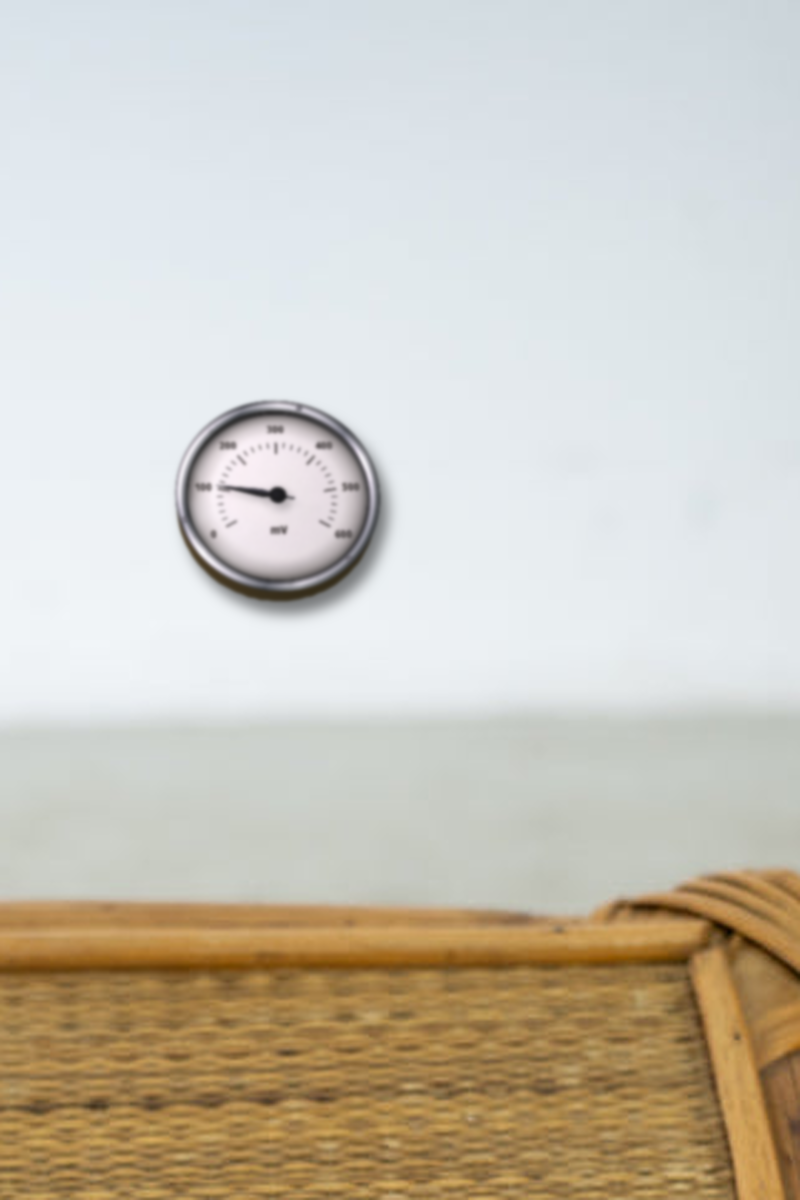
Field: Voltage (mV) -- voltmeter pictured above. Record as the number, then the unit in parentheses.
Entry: 100 (mV)
